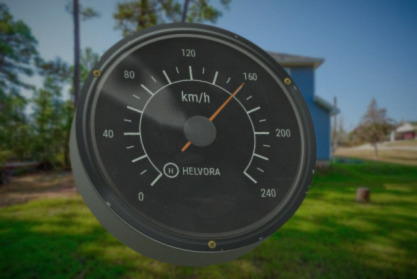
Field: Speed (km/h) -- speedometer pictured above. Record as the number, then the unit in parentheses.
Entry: 160 (km/h)
